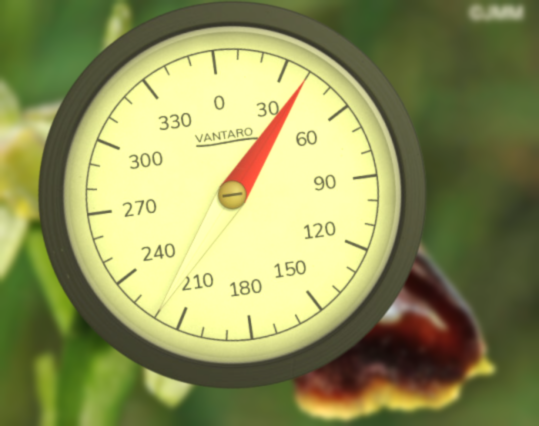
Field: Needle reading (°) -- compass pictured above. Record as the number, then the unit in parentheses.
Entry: 40 (°)
